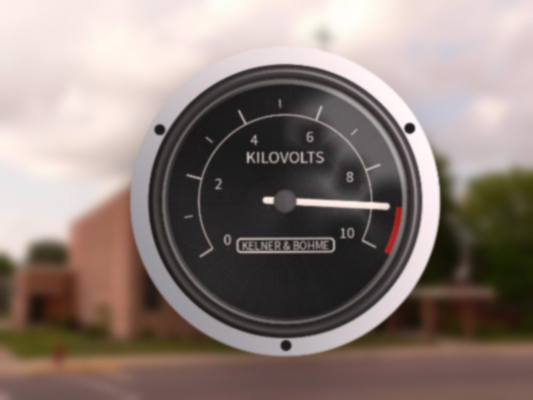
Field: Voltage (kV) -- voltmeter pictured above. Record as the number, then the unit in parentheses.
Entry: 9 (kV)
